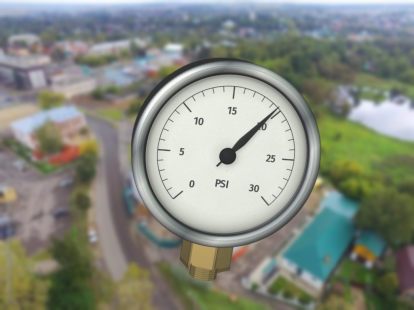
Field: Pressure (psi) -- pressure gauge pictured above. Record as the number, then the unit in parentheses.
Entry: 19.5 (psi)
